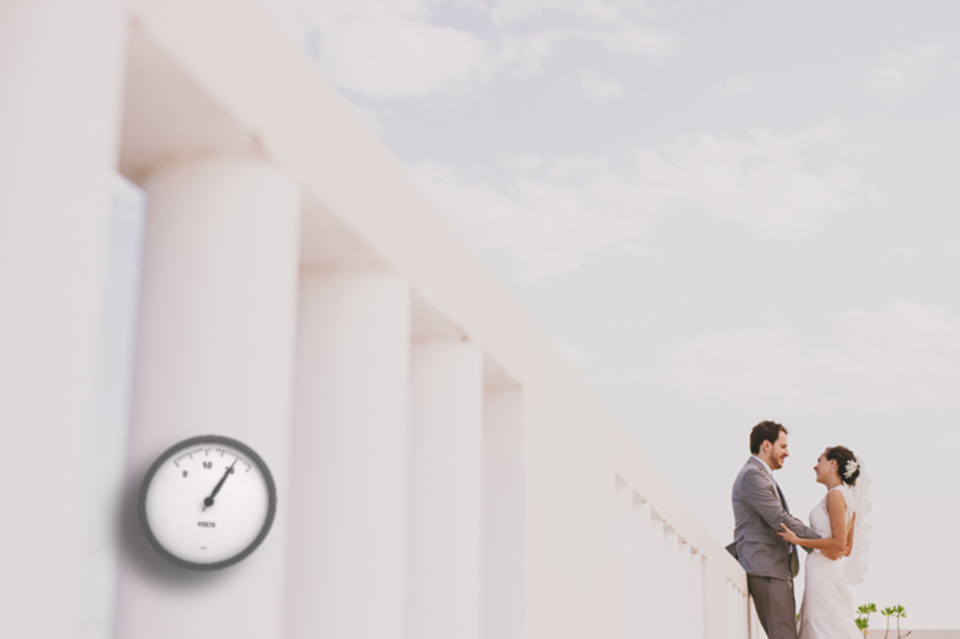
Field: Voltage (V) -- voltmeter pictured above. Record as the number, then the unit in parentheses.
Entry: 20 (V)
